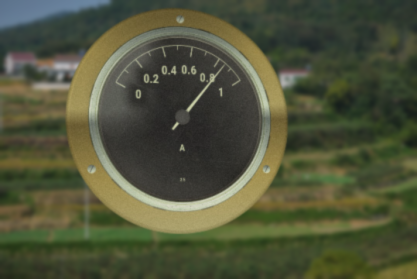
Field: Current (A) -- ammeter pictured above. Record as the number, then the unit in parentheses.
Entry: 0.85 (A)
